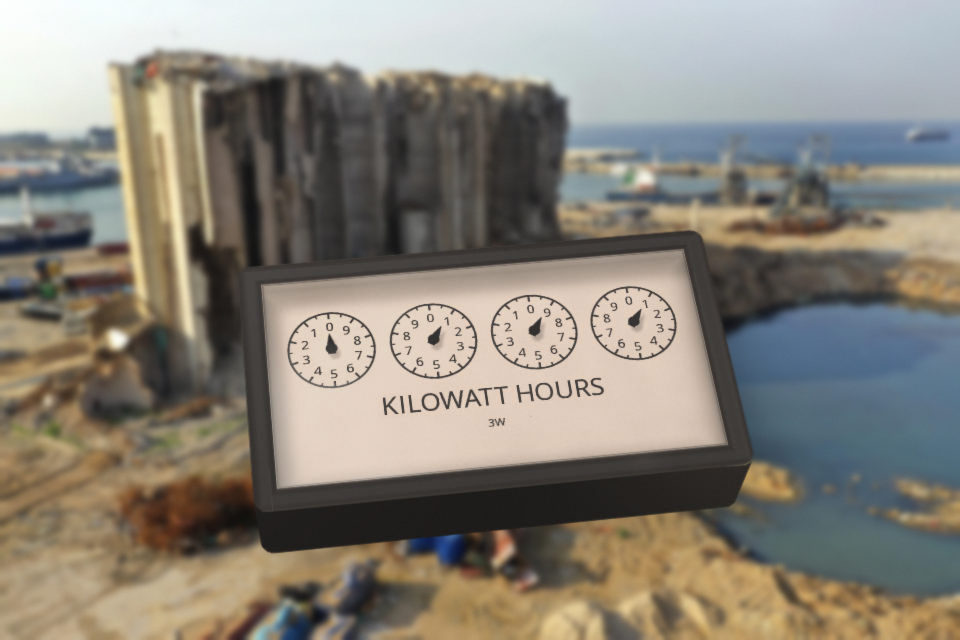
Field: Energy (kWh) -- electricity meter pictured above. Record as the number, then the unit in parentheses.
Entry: 91 (kWh)
